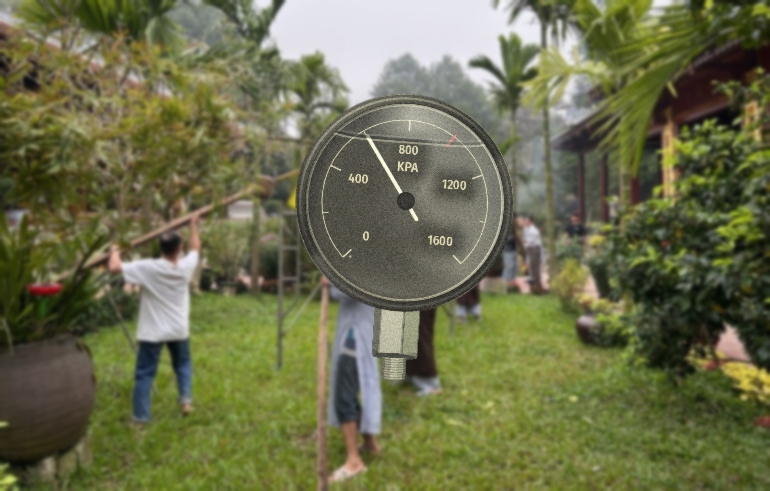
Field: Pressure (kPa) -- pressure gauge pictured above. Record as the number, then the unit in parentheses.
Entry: 600 (kPa)
